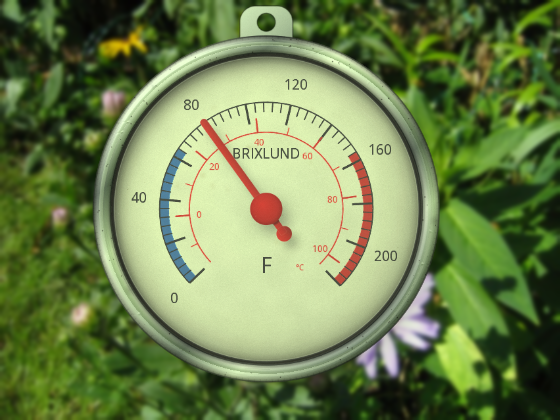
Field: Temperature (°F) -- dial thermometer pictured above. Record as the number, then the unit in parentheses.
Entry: 80 (°F)
